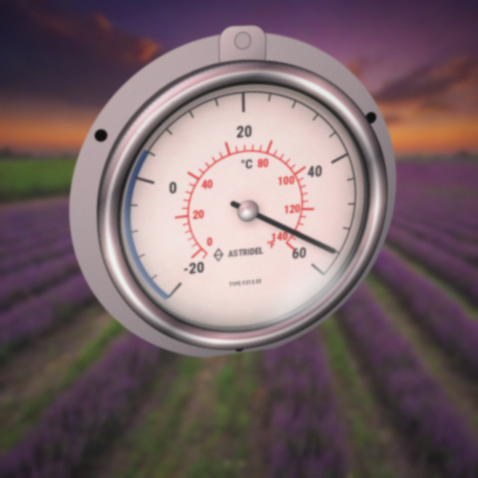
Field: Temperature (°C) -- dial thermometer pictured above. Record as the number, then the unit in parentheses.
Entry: 56 (°C)
